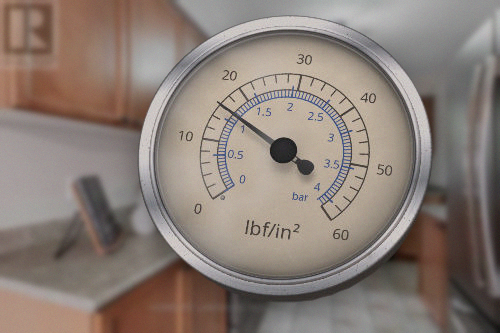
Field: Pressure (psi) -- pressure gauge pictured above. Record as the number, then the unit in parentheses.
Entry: 16 (psi)
